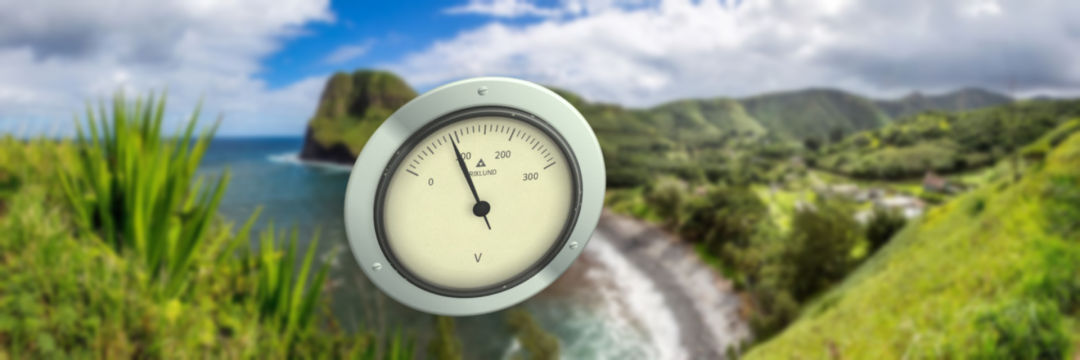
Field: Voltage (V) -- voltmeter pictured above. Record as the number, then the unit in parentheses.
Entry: 90 (V)
